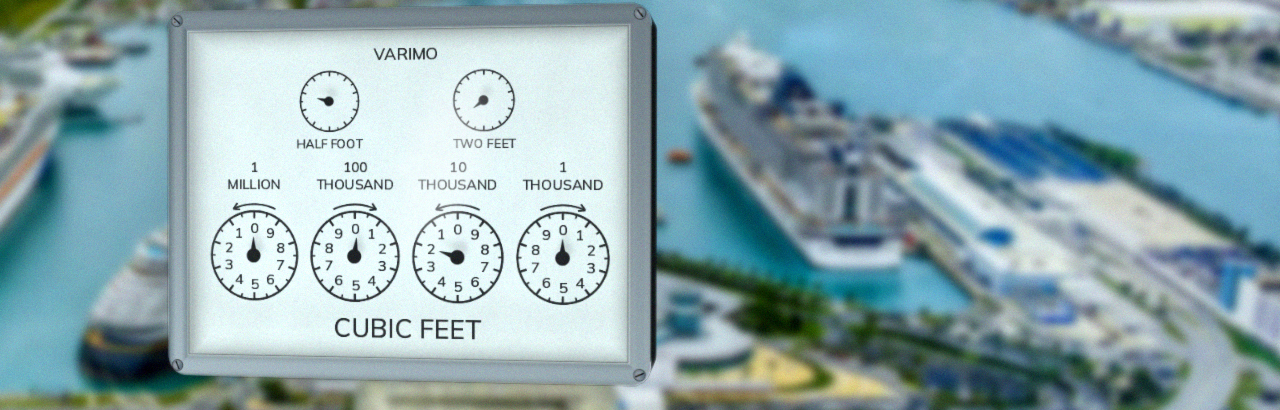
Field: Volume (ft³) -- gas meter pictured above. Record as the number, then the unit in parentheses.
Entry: 2000 (ft³)
